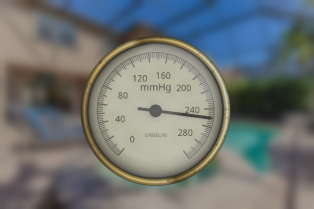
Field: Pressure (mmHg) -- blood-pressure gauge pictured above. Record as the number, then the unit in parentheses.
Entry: 250 (mmHg)
